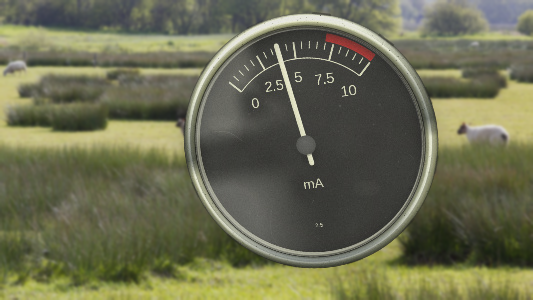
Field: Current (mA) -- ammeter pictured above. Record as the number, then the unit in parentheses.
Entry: 4 (mA)
